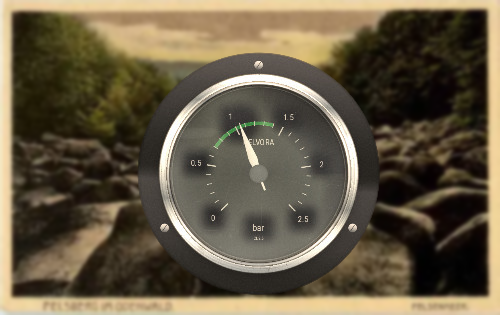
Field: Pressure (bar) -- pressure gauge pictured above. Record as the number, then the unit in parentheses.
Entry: 1.05 (bar)
